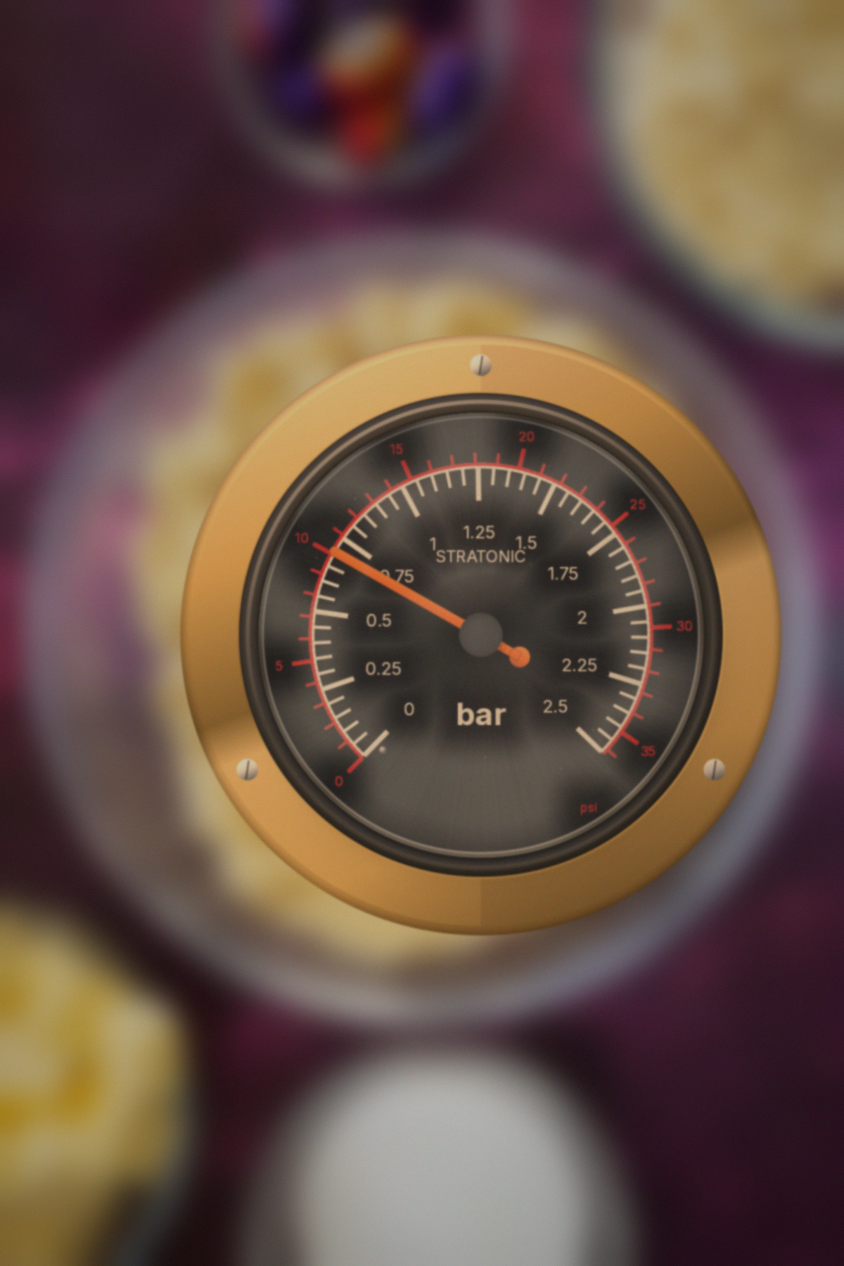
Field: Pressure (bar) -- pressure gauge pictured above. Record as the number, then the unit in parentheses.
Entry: 0.7 (bar)
